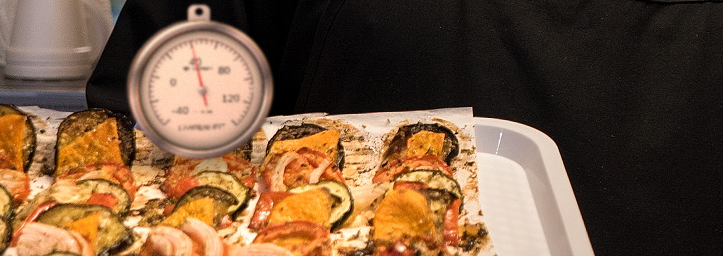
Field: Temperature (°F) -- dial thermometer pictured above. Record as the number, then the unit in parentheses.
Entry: 40 (°F)
